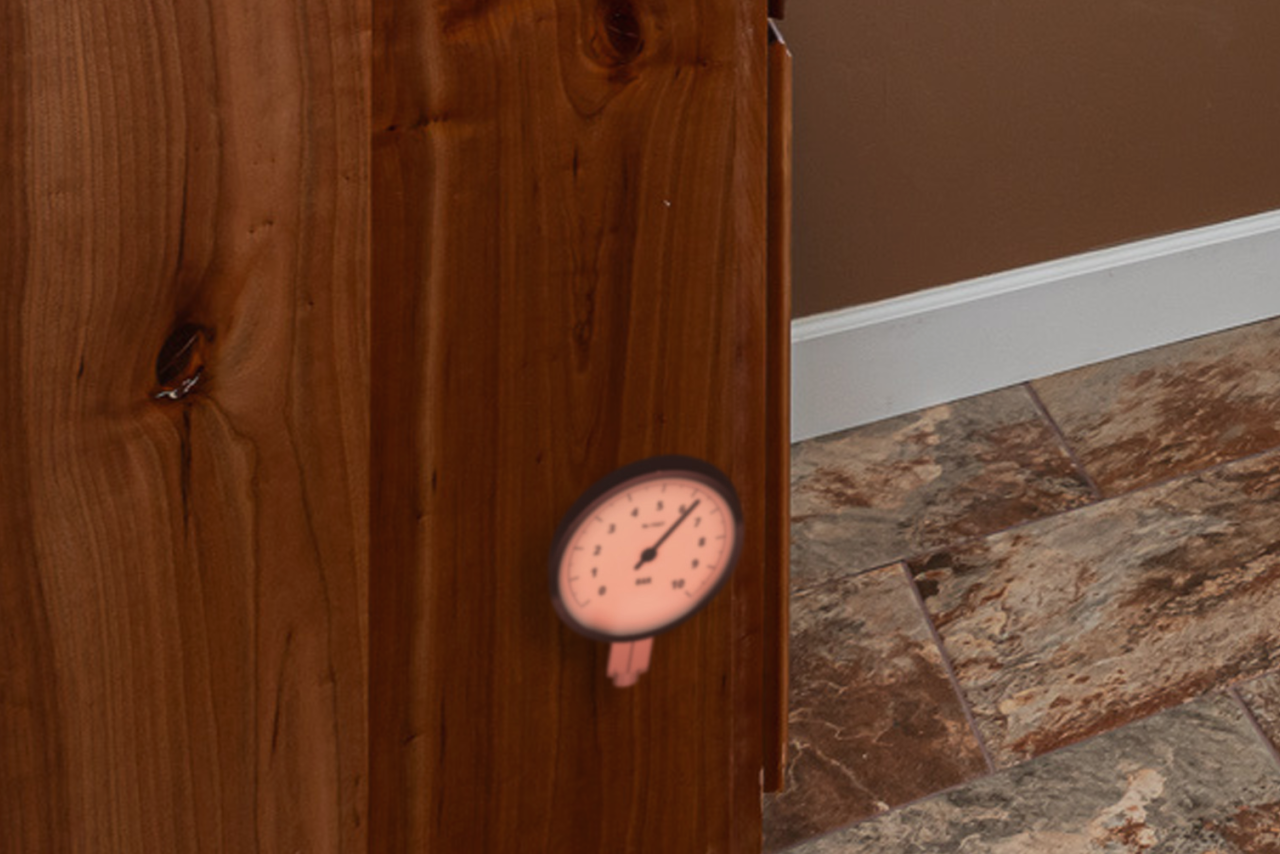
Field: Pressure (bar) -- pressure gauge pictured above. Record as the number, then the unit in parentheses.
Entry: 6.25 (bar)
